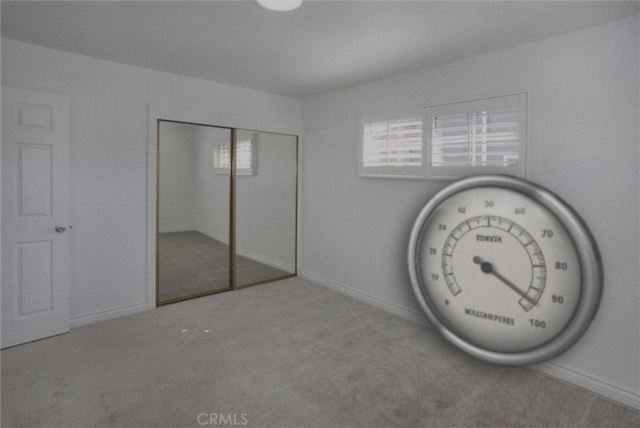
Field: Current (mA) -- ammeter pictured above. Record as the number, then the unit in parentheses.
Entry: 95 (mA)
